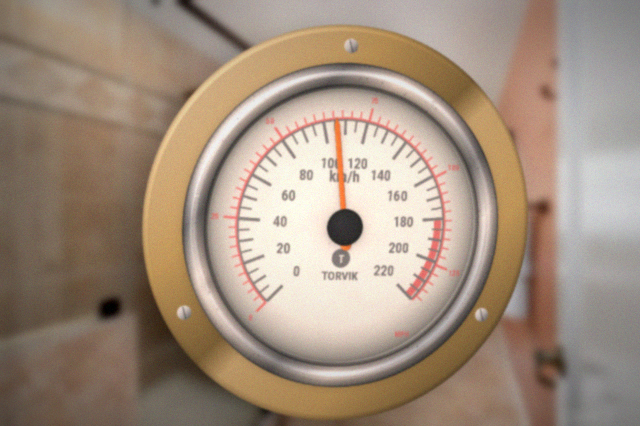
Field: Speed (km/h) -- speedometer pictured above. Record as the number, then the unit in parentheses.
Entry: 105 (km/h)
